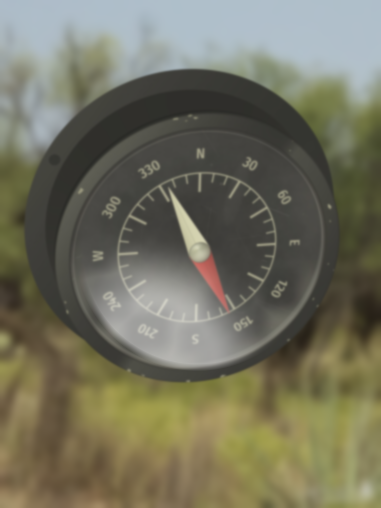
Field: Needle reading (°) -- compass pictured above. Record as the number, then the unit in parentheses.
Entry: 155 (°)
